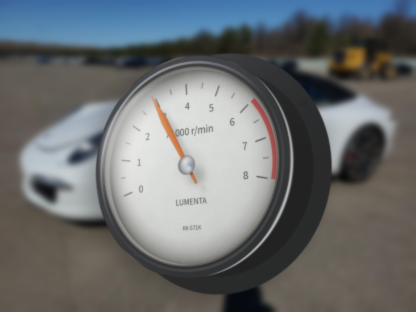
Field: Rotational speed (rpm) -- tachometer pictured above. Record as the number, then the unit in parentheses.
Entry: 3000 (rpm)
